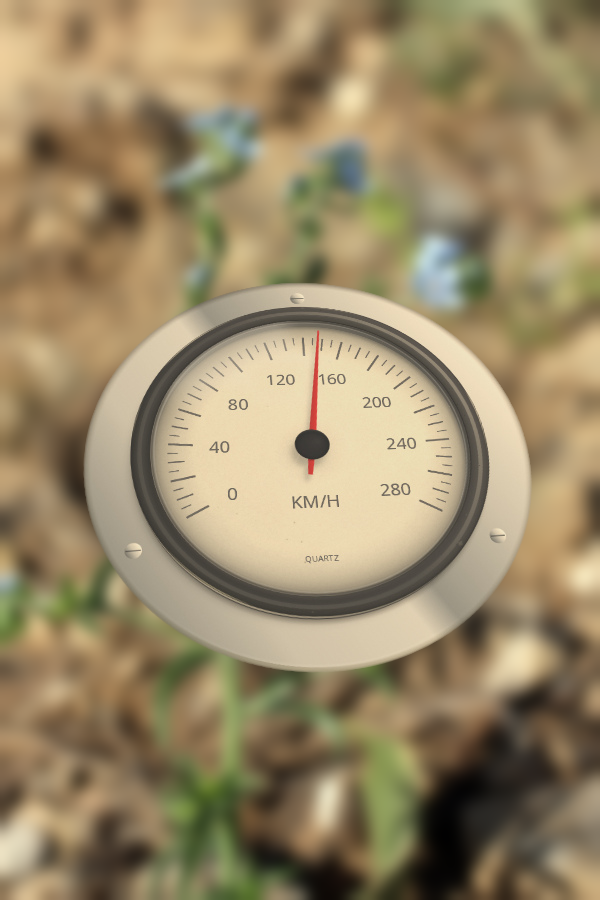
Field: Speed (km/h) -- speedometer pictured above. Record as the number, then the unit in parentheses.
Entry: 147.5 (km/h)
